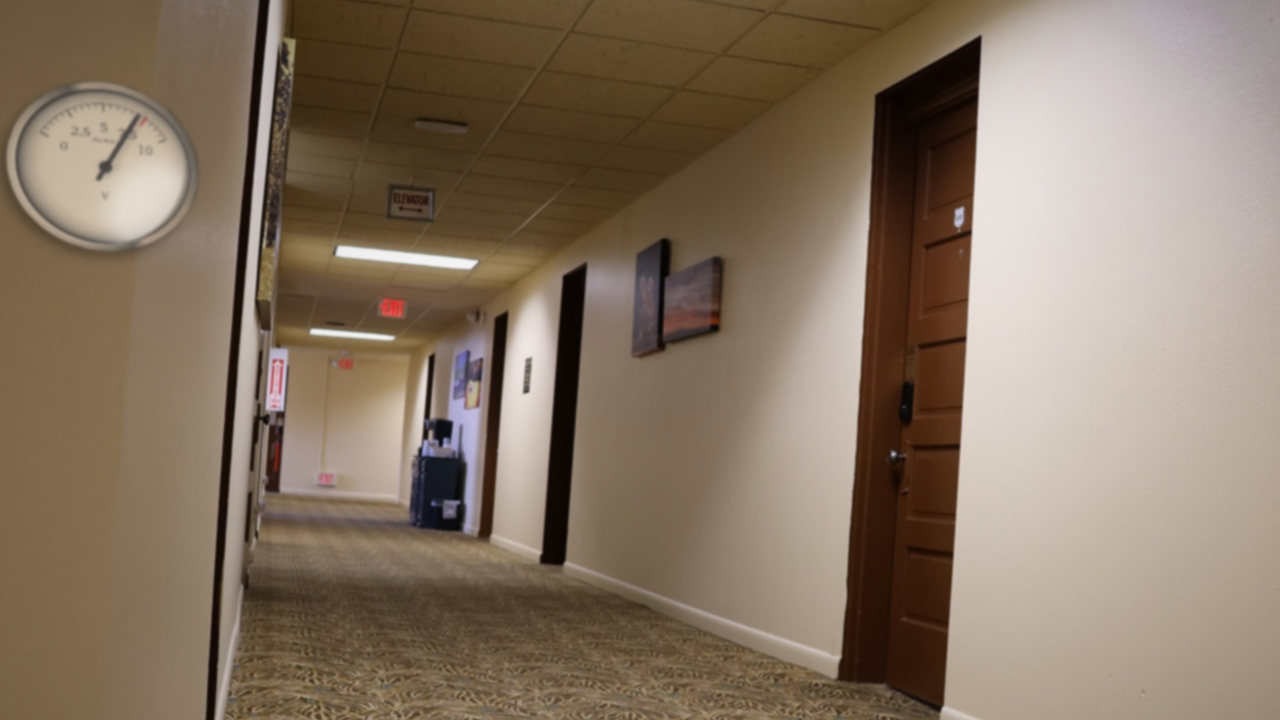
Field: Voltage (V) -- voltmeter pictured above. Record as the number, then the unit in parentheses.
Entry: 7.5 (V)
